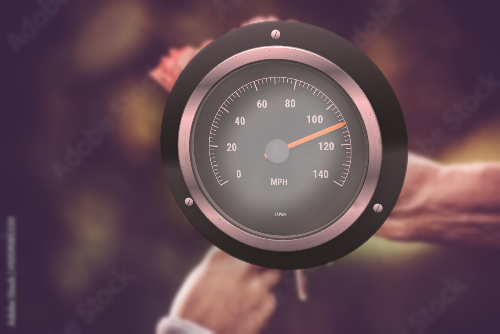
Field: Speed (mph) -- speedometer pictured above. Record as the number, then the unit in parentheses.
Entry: 110 (mph)
